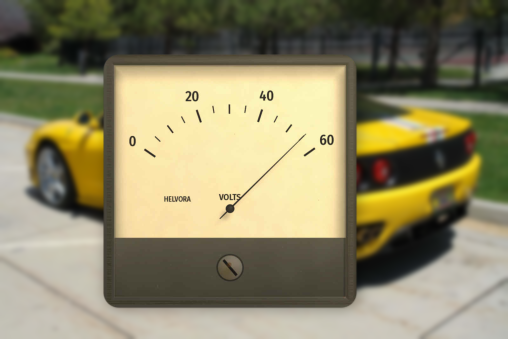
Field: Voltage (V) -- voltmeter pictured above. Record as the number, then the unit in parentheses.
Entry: 55 (V)
